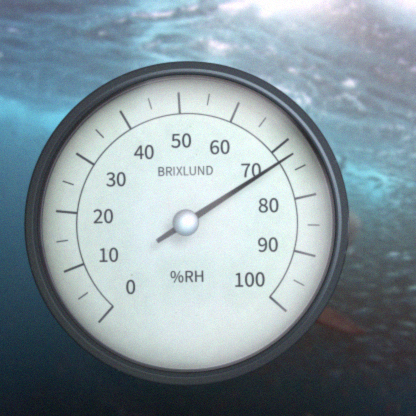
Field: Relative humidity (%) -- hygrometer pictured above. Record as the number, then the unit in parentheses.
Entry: 72.5 (%)
